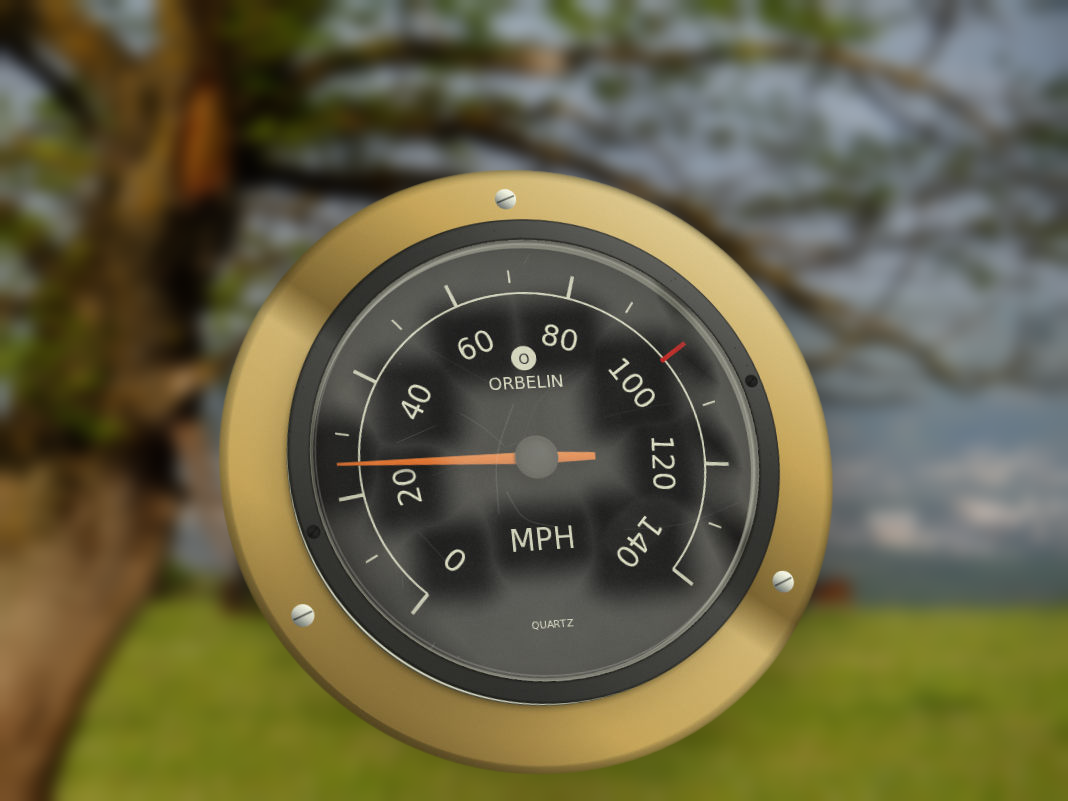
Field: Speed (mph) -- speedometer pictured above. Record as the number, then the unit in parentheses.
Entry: 25 (mph)
